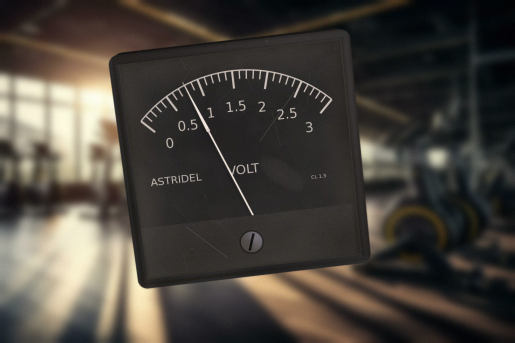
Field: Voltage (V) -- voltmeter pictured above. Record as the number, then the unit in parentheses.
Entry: 0.8 (V)
